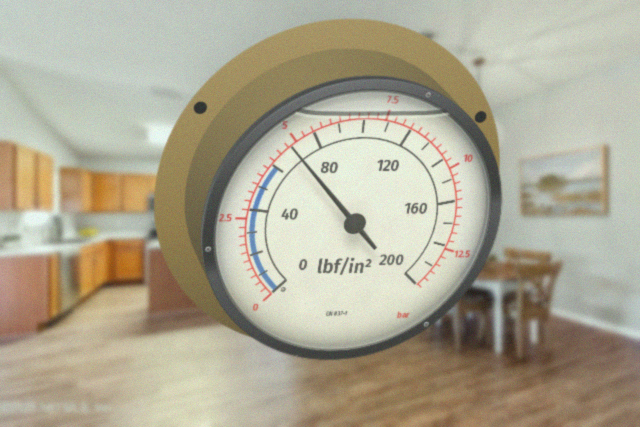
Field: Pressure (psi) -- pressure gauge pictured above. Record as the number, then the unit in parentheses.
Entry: 70 (psi)
